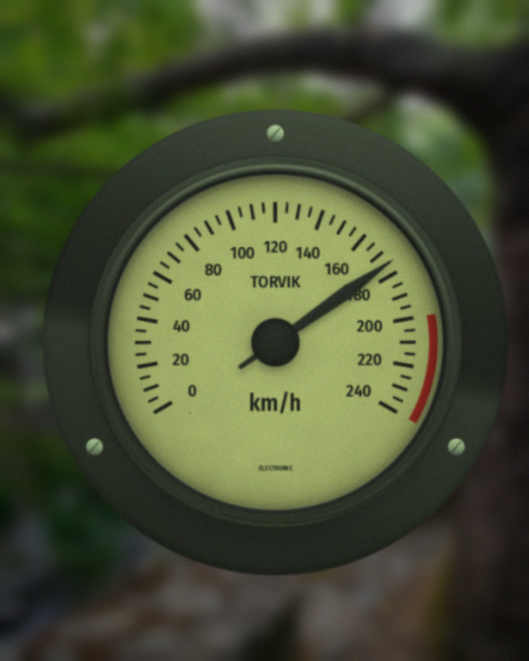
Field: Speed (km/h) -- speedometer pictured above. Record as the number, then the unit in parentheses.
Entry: 175 (km/h)
